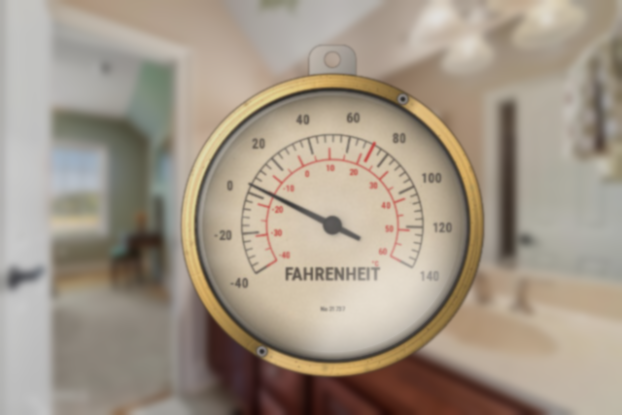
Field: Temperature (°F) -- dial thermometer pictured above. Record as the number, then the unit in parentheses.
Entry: 4 (°F)
